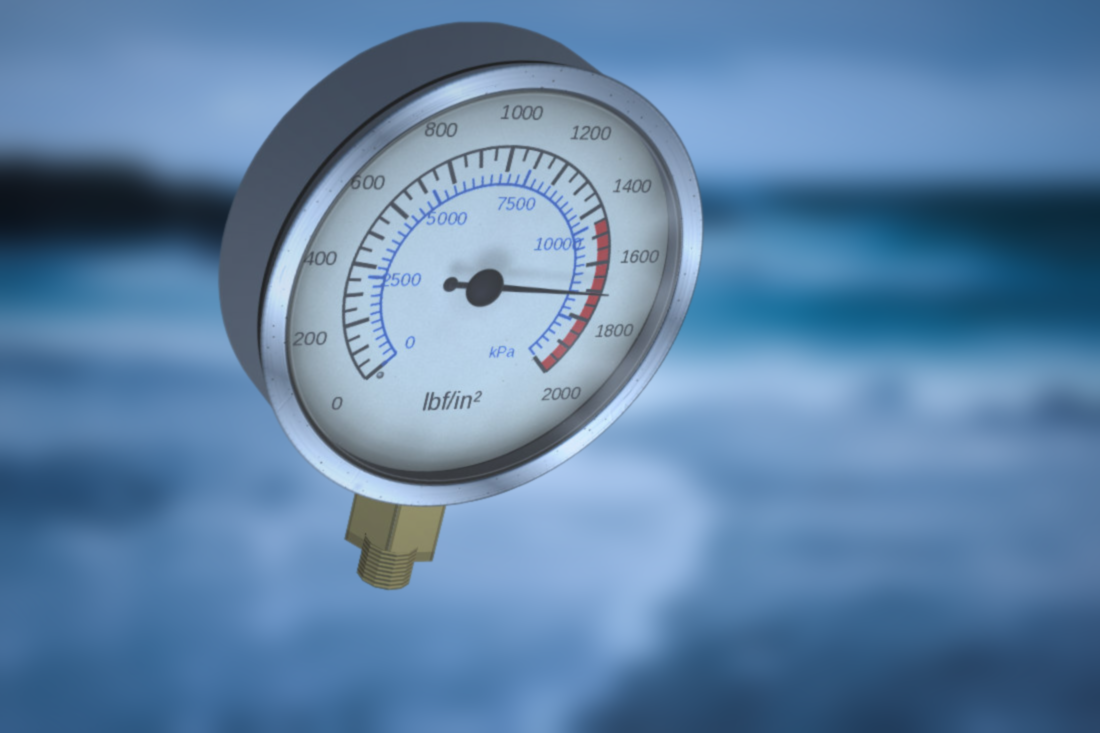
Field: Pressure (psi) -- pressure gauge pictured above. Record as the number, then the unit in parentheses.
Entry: 1700 (psi)
